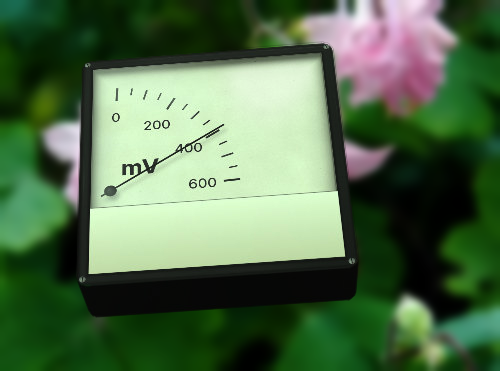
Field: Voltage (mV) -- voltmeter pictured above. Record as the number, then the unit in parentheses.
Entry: 400 (mV)
